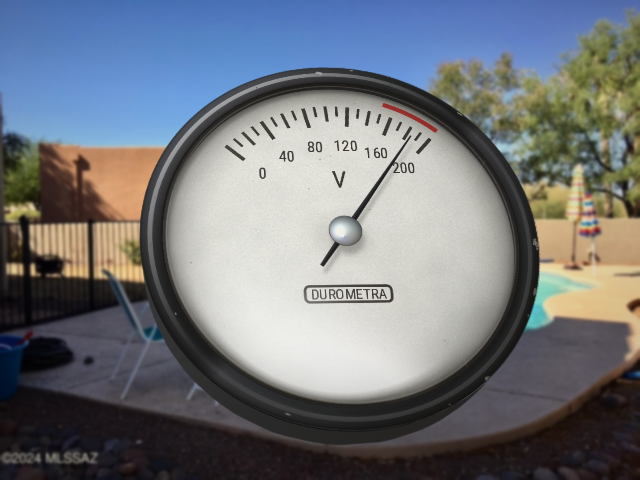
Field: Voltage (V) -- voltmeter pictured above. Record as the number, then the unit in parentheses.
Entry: 185 (V)
